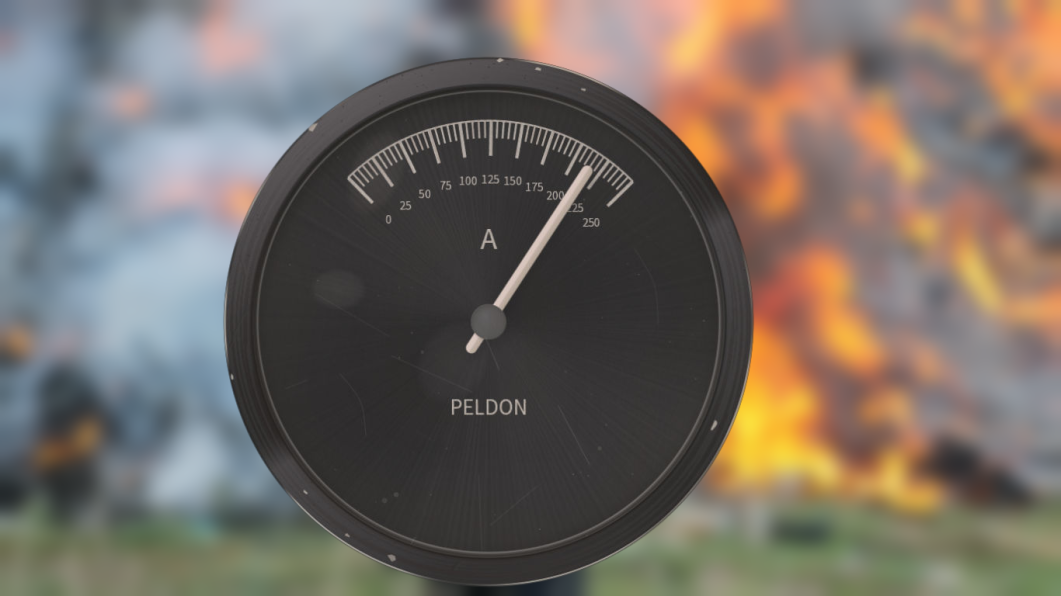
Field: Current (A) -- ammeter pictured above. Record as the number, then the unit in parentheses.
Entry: 215 (A)
